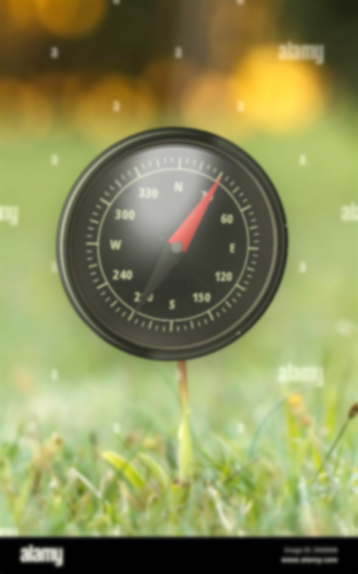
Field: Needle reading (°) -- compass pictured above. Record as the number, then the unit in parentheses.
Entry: 30 (°)
